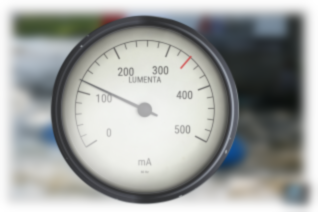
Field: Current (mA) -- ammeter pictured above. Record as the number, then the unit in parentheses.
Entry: 120 (mA)
